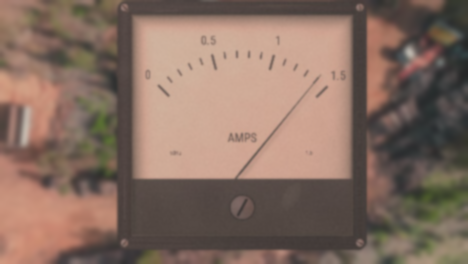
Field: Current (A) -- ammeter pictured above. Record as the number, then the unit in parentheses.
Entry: 1.4 (A)
